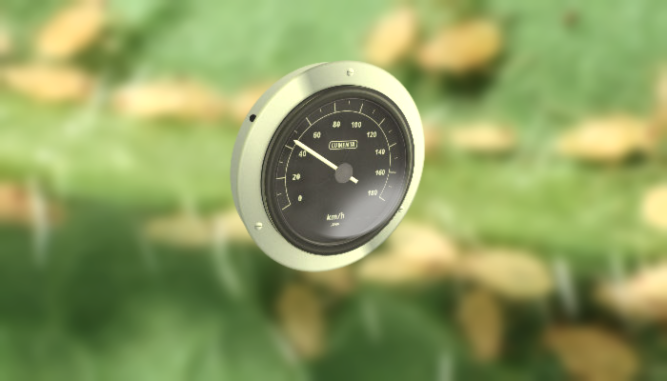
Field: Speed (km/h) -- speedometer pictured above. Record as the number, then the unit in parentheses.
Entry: 45 (km/h)
